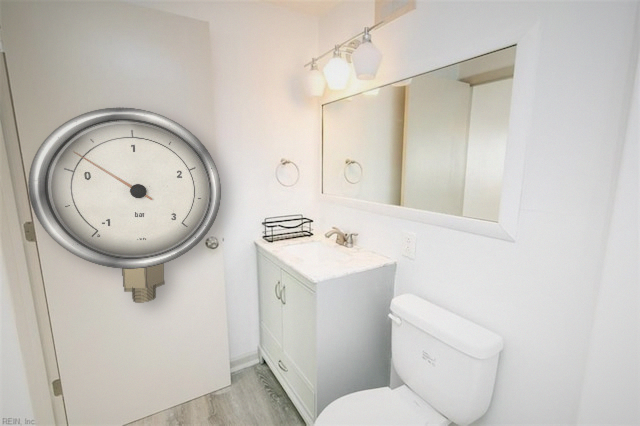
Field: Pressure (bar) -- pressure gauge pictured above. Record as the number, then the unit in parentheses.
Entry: 0.25 (bar)
